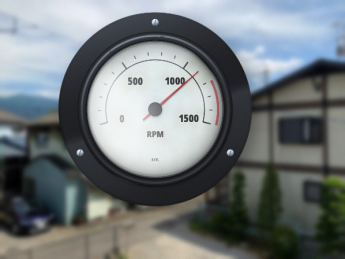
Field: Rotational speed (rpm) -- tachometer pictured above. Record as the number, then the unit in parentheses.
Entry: 1100 (rpm)
